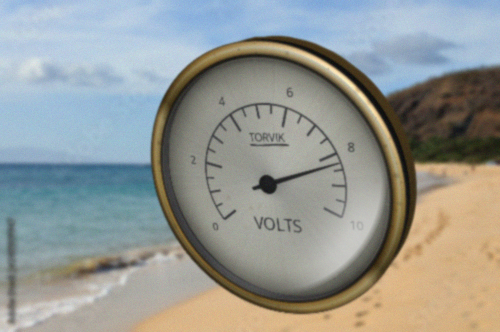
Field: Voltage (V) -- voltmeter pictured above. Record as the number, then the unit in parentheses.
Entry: 8.25 (V)
